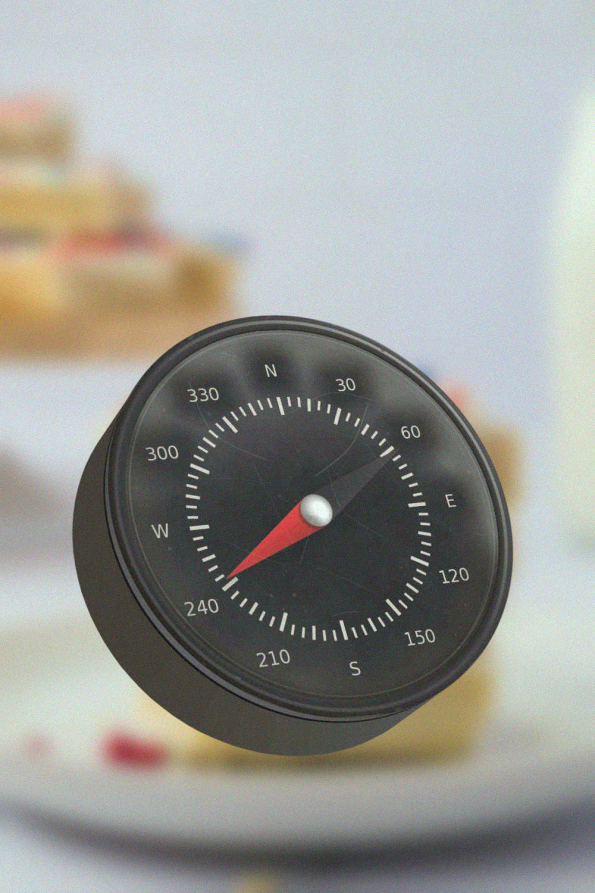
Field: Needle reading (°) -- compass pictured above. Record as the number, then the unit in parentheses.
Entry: 242.5 (°)
